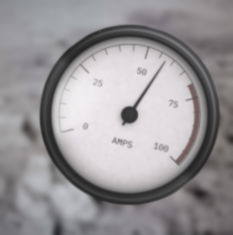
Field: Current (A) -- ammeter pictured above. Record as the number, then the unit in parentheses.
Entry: 57.5 (A)
